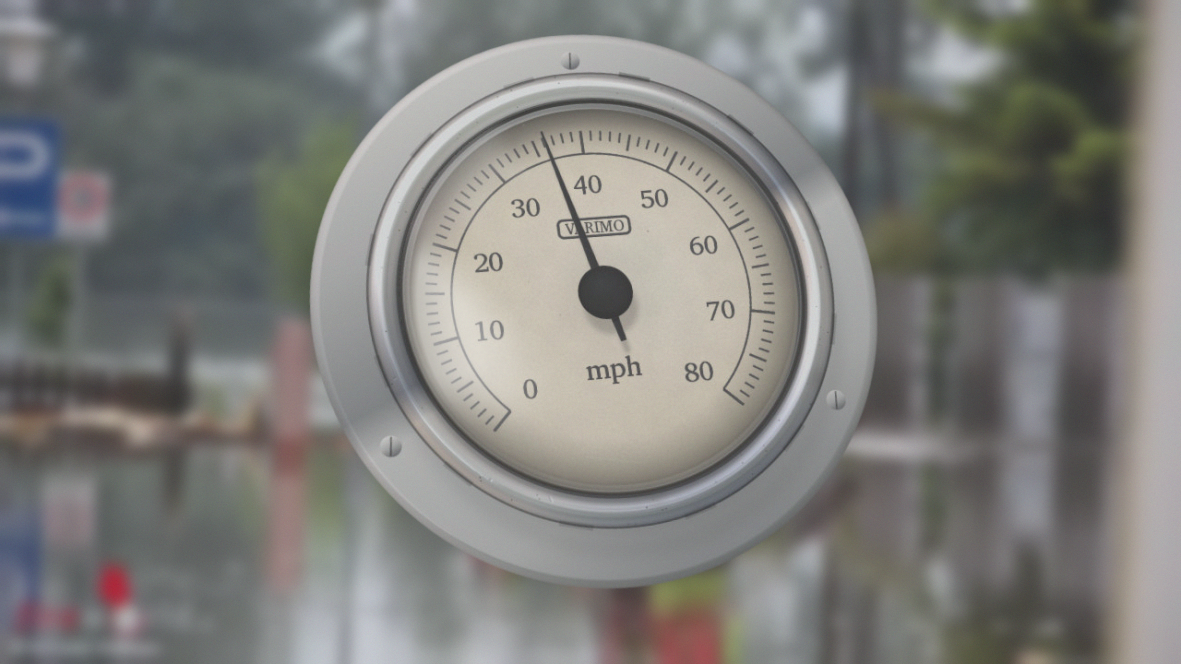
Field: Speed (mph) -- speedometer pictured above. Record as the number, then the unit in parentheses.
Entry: 36 (mph)
